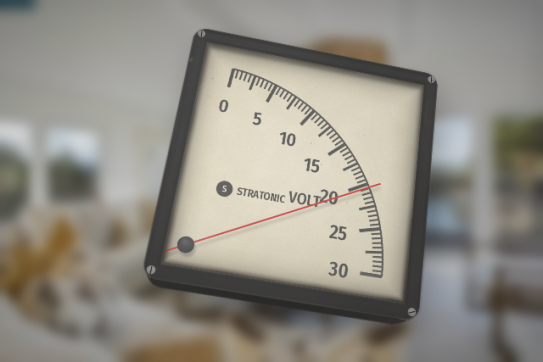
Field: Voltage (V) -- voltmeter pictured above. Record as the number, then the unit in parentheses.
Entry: 20.5 (V)
